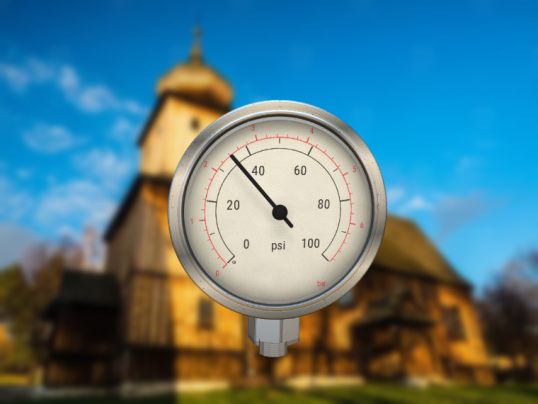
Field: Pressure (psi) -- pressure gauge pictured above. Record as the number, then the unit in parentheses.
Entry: 35 (psi)
